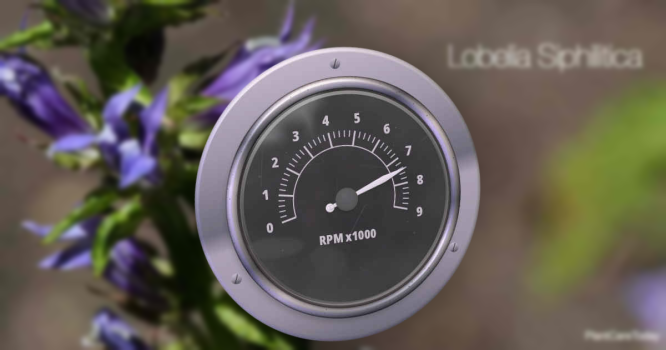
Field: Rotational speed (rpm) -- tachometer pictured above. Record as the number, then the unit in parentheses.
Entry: 7400 (rpm)
